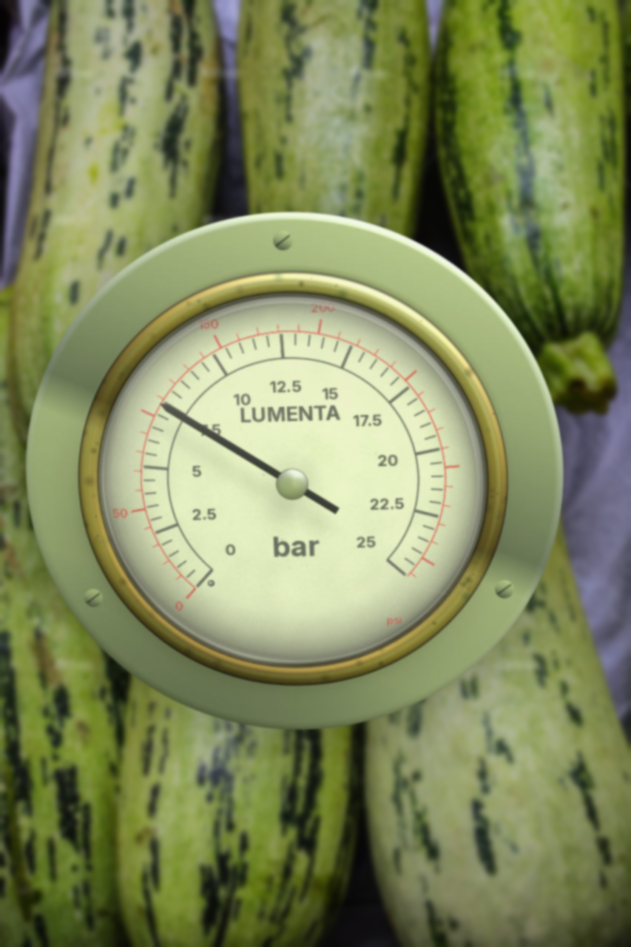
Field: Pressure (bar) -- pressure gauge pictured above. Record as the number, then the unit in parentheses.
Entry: 7.5 (bar)
